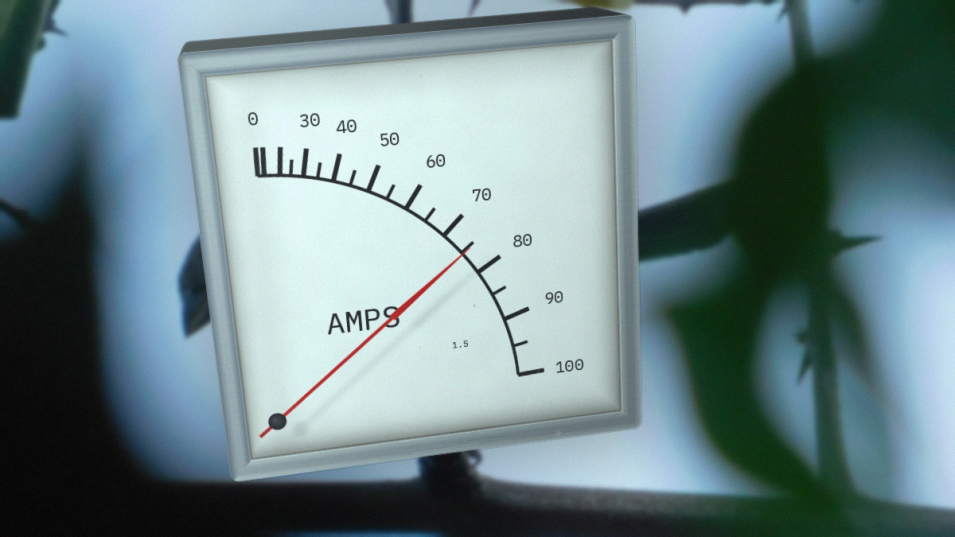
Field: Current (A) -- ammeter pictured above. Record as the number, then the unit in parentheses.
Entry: 75 (A)
